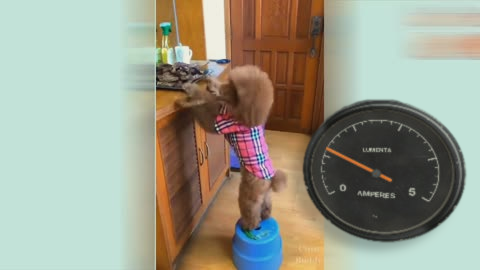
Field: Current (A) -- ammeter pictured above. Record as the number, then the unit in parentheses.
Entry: 1.2 (A)
